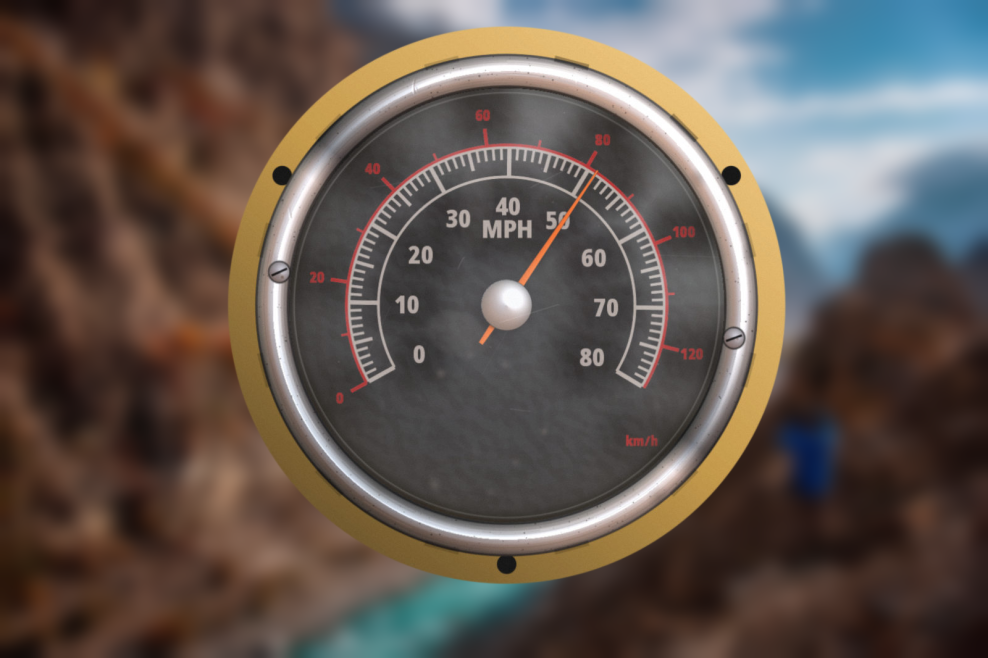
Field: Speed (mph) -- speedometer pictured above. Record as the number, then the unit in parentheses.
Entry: 51 (mph)
